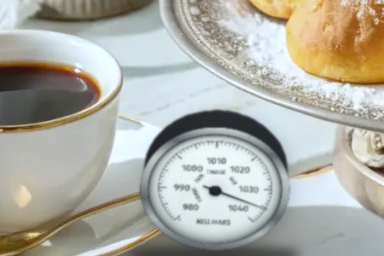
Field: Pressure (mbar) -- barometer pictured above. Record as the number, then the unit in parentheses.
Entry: 1035 (mbar)
